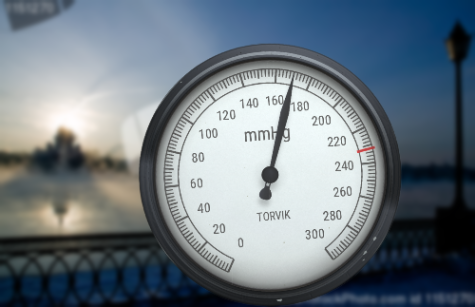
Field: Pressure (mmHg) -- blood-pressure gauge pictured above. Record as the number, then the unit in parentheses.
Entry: 170 (mmHg)
